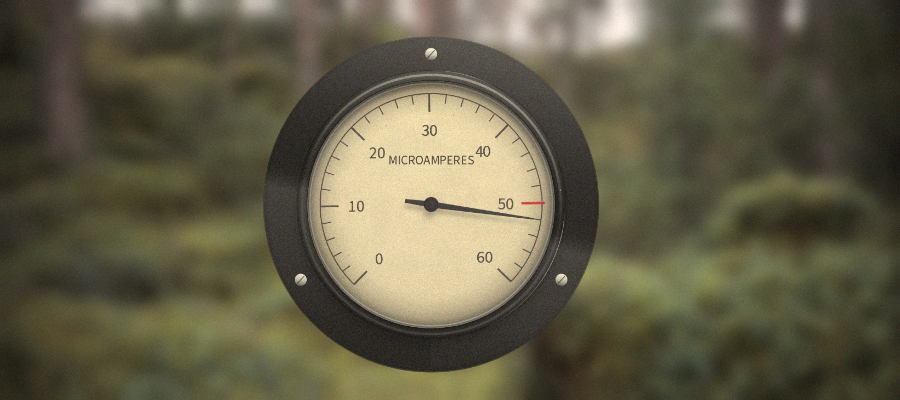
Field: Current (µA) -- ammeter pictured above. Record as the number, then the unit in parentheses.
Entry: 52 (µA)
